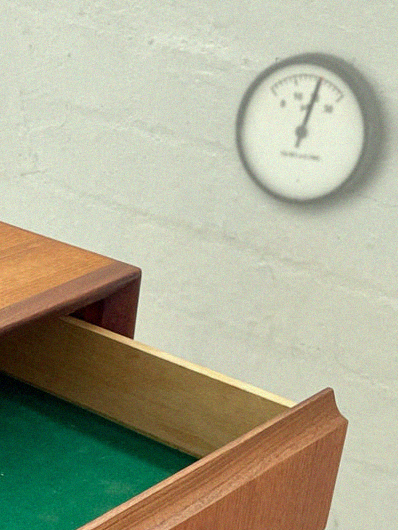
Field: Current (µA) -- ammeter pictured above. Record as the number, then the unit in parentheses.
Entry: 20 (µA)
